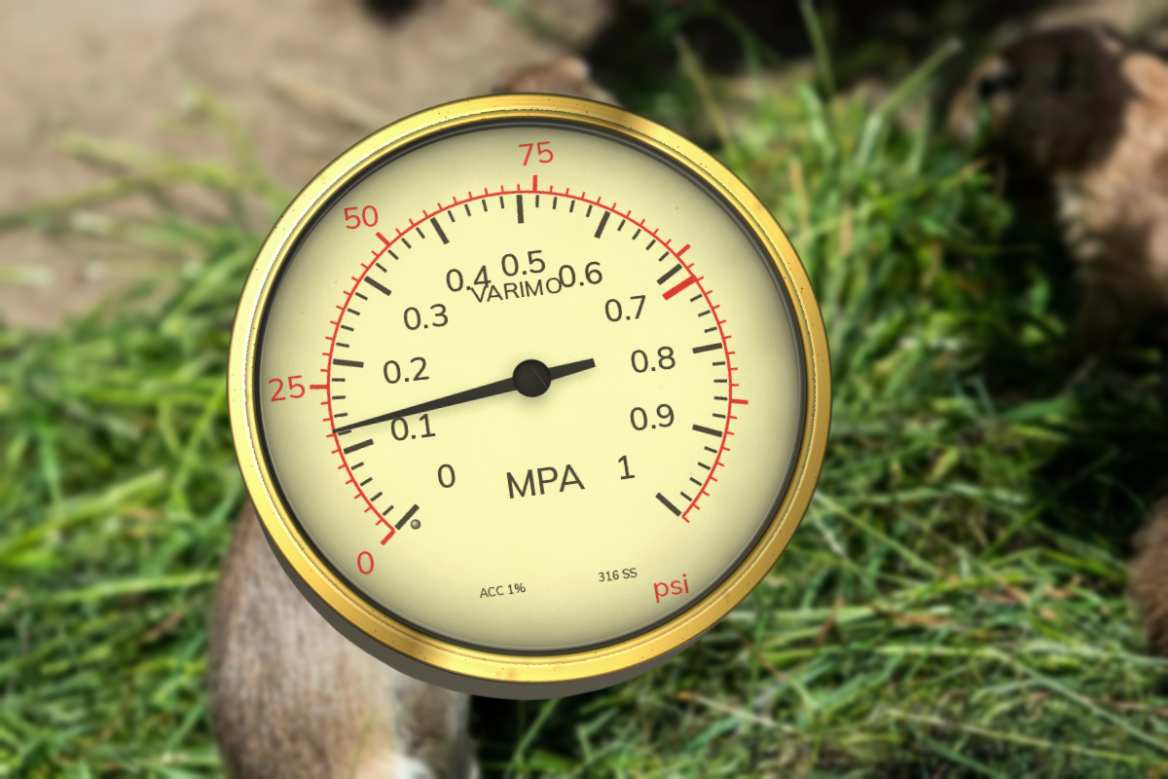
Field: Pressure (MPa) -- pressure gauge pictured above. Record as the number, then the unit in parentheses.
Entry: 0.12 (MPa)
